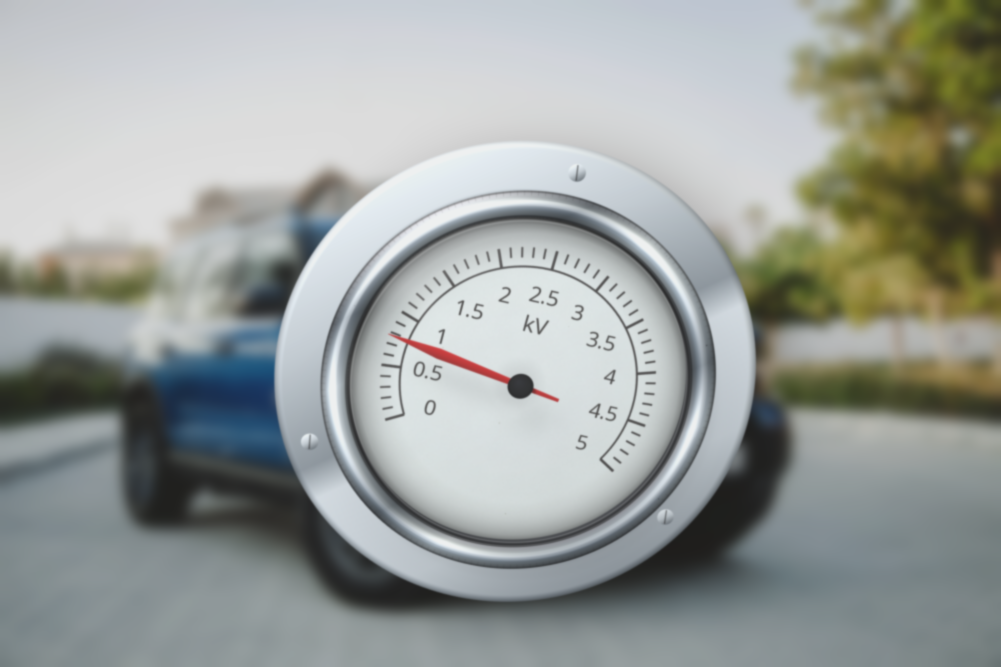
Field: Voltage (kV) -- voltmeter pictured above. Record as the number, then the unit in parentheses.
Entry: 0.8 (kV)
